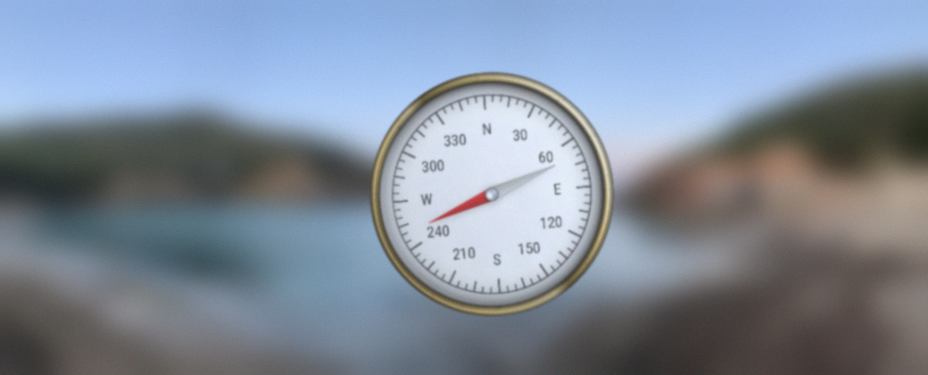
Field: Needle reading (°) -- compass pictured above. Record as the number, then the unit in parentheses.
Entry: 250 (°)
